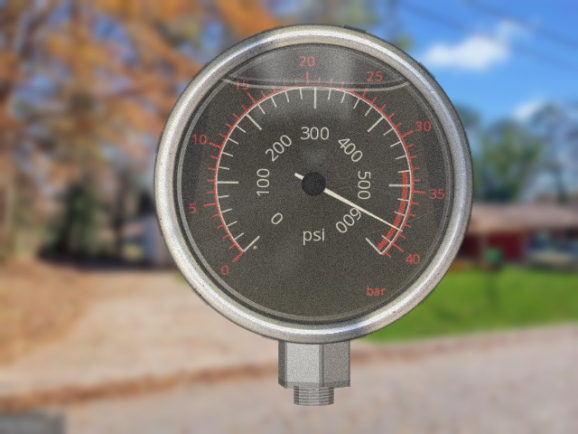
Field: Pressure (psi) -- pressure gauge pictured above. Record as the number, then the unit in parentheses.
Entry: 560 (psi)
